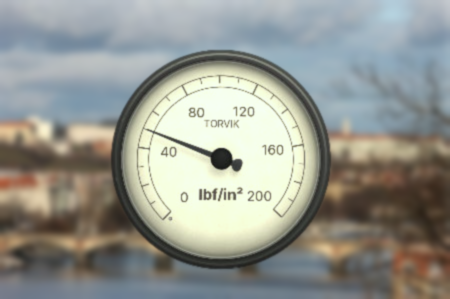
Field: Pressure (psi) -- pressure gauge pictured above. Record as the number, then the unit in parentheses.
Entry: 50 (psi)
